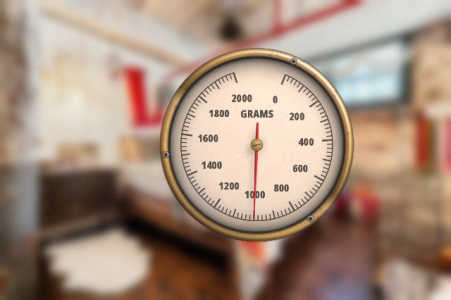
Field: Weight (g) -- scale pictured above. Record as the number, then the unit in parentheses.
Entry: 1000 (g)
